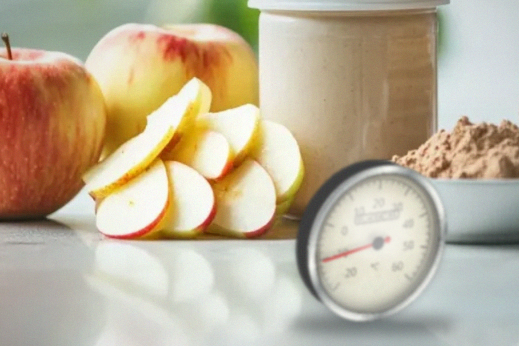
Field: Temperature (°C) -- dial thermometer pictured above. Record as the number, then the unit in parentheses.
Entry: -10 (°C)
